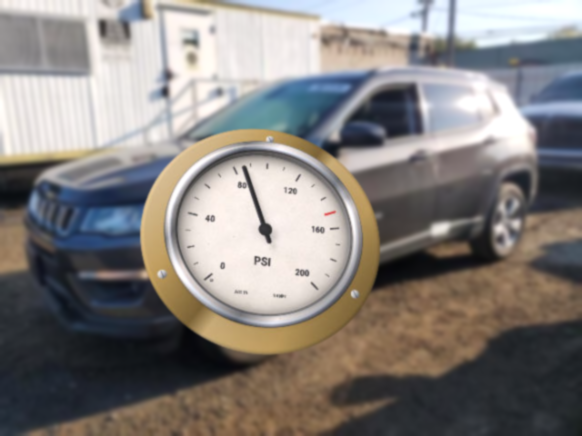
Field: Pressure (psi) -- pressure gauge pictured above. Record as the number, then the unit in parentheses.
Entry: 85 (psi)
